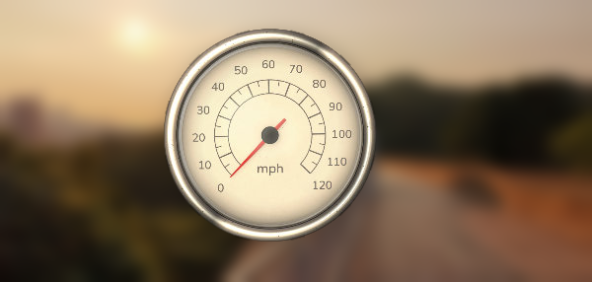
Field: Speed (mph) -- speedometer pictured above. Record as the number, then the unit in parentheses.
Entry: 0 (mph)
